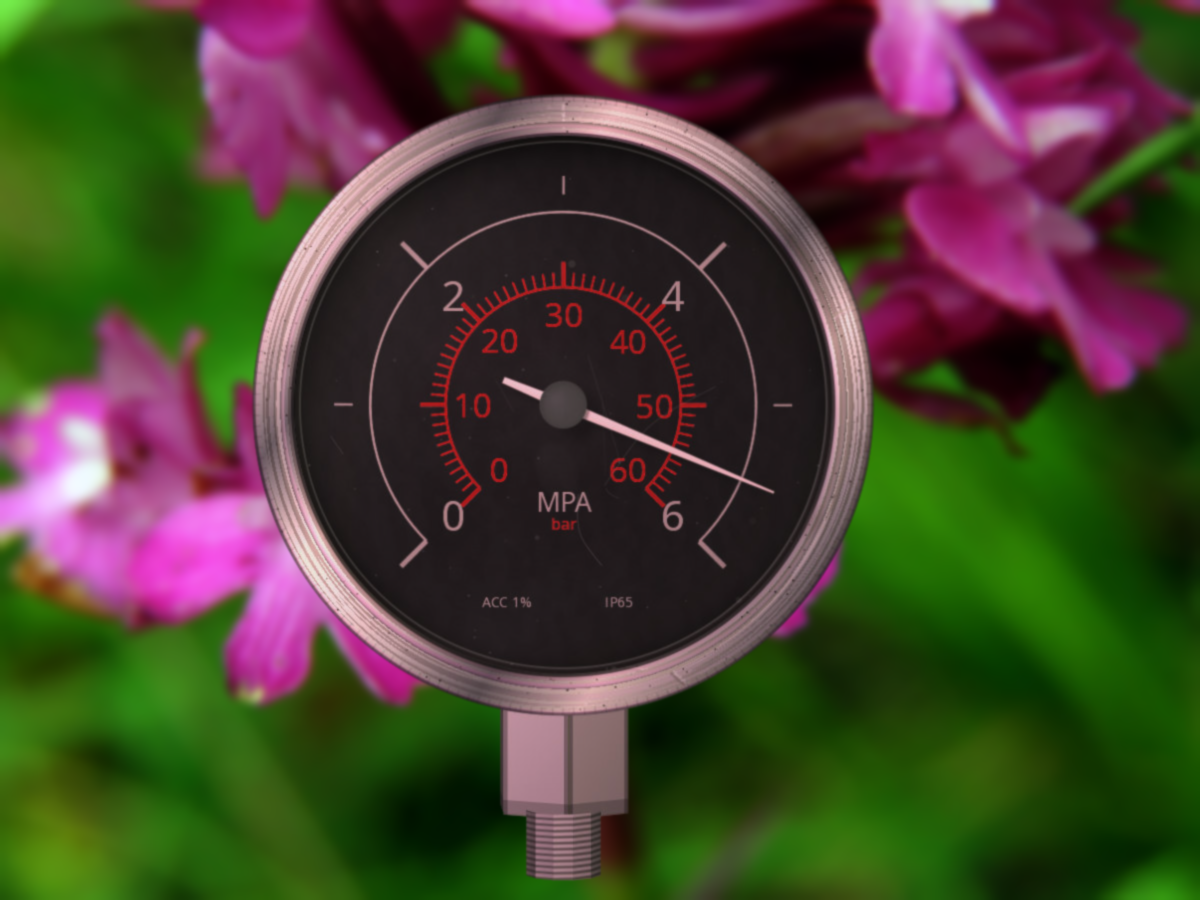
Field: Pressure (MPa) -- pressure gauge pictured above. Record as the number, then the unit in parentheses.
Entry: 5.5 (MPa)
